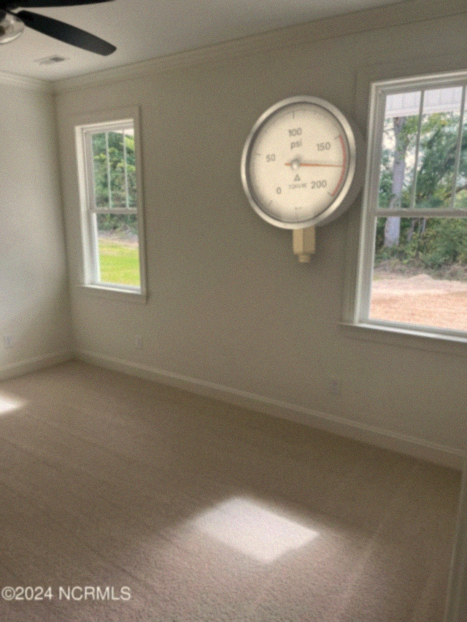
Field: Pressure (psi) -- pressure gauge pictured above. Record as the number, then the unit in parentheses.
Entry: 175 (psi)
